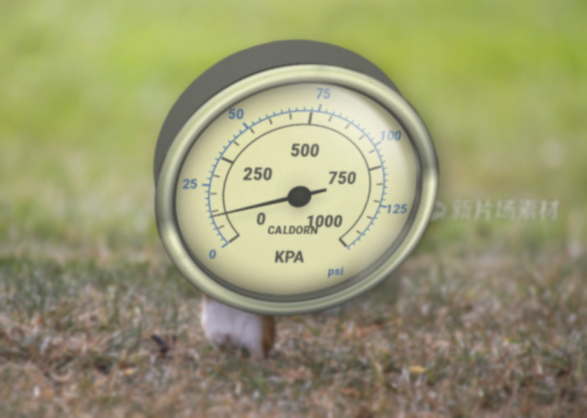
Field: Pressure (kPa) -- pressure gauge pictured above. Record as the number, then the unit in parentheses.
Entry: 100 (kPa)
